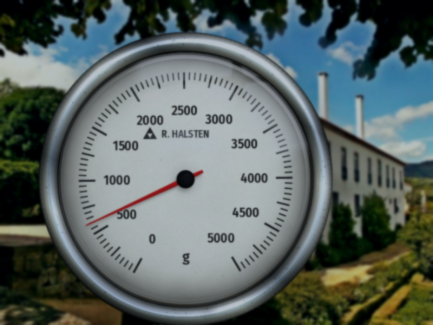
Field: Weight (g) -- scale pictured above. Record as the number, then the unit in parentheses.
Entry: 600 (g)
